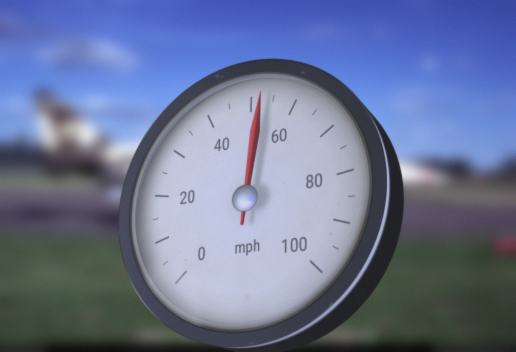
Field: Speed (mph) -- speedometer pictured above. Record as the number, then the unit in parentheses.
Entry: 52.5 (mph)
